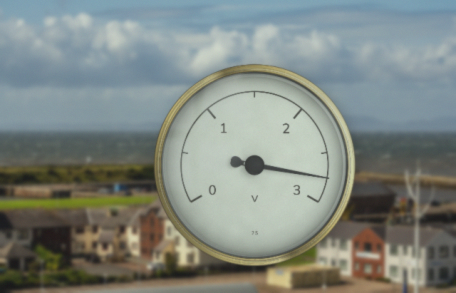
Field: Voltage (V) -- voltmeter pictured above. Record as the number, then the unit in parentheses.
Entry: 2.75 (V)
